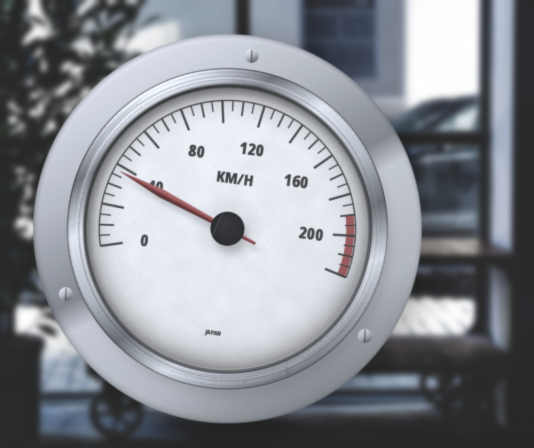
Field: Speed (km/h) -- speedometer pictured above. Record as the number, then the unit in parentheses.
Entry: 37.5 (km/h)
